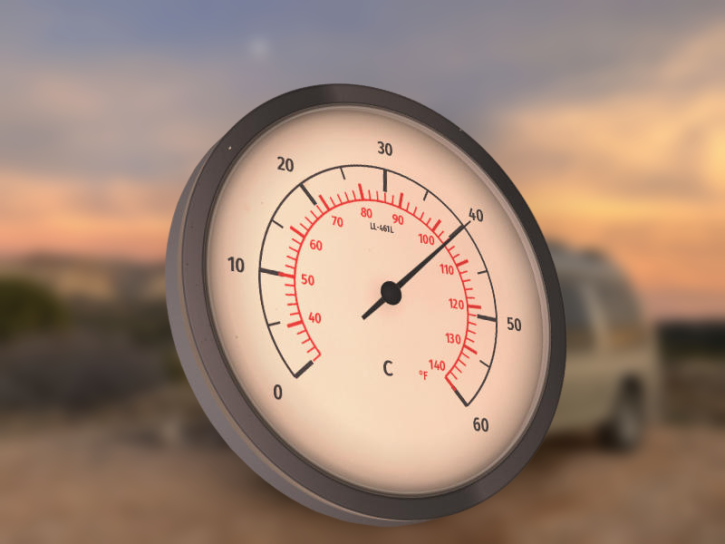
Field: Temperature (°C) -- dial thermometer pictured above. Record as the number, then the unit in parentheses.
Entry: 40 (°C)
